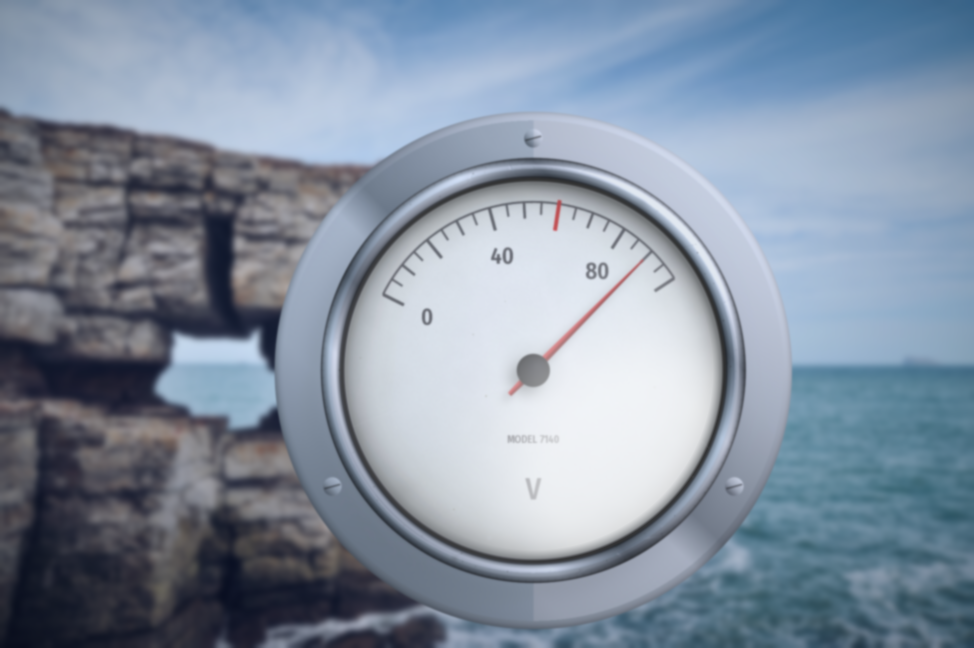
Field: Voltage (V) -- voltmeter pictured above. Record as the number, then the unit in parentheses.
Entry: 90 (V)
